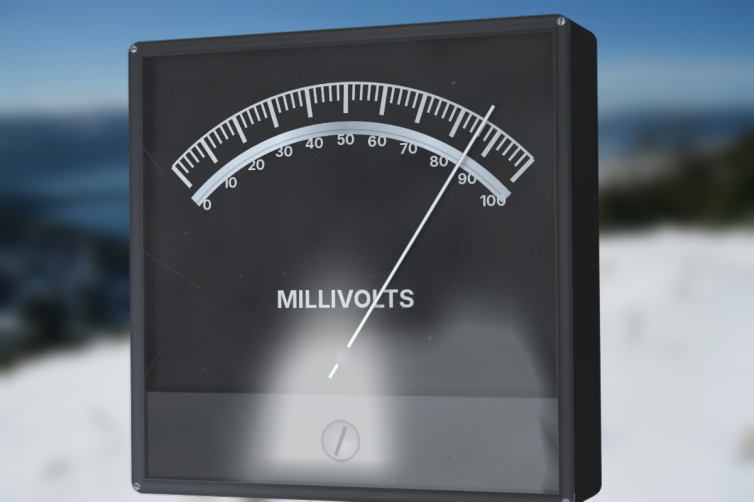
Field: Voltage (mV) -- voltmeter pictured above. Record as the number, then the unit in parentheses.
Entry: 86 (mV)
